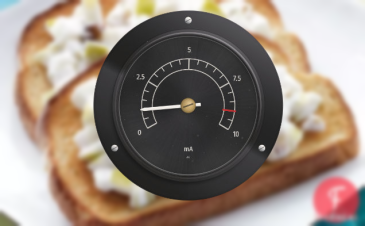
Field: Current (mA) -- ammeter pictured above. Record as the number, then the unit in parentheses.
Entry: 1 (mA)
